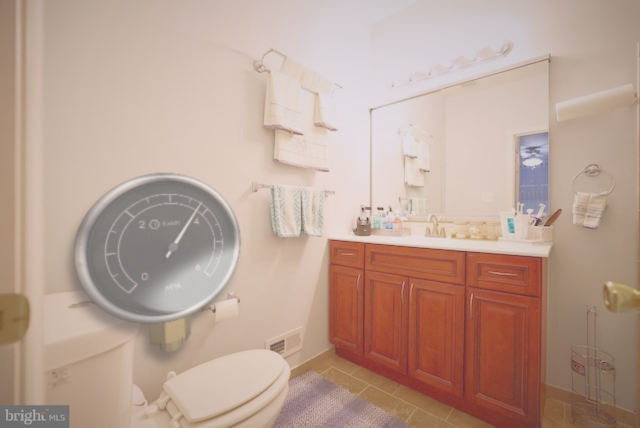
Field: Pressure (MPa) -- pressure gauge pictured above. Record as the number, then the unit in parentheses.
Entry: 3.75 (MPa)
